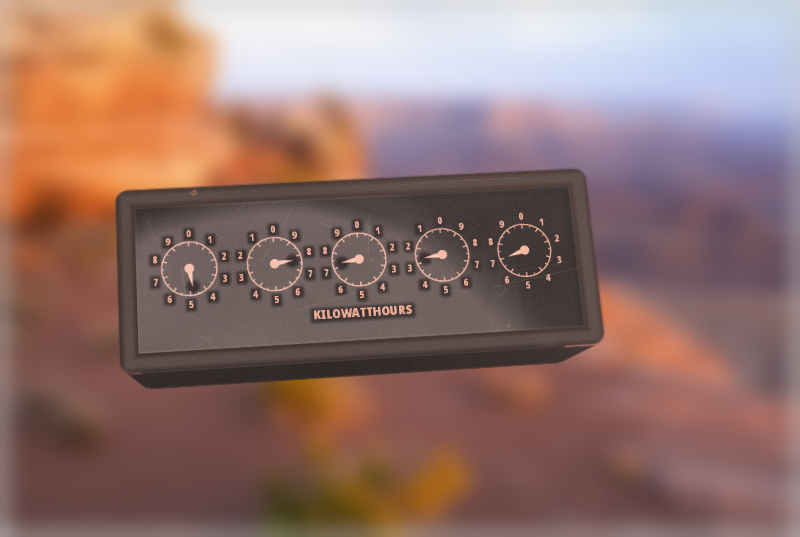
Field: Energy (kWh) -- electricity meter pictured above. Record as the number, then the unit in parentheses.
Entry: 47727 (kWh)
